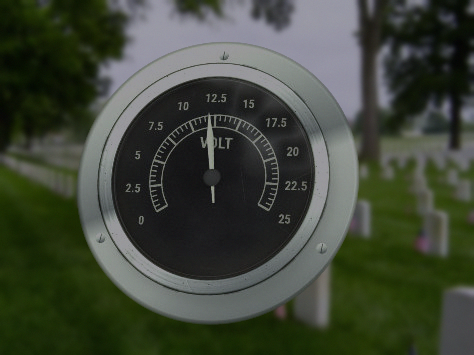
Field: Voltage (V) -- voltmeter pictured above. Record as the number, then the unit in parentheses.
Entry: 12 (V)
